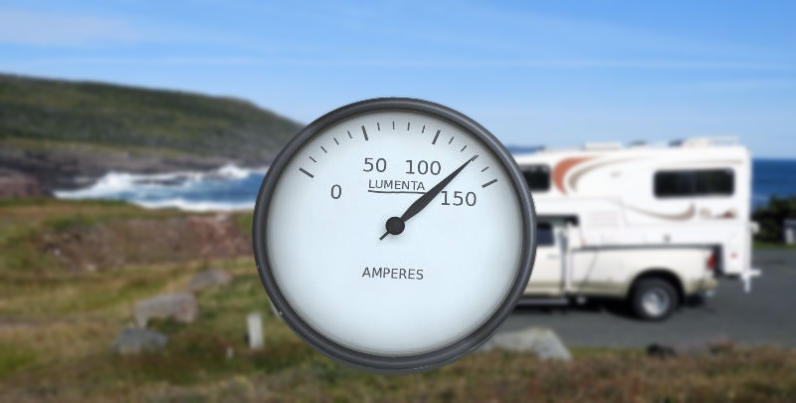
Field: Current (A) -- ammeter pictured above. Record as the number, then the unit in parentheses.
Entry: 130 (A)
